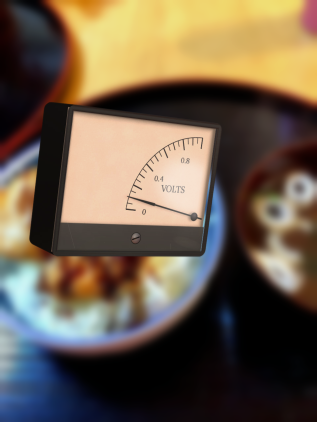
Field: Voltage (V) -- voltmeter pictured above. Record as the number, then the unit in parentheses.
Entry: 0.1 (V)
